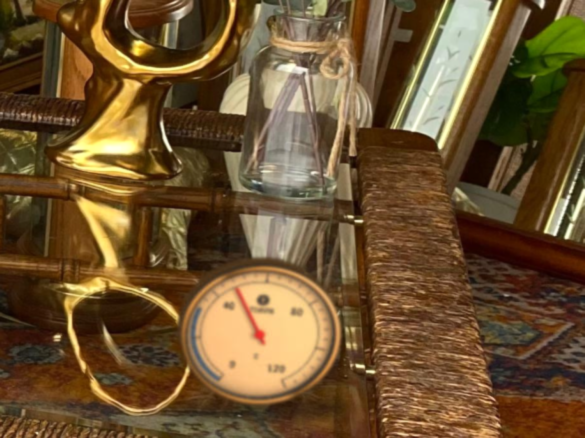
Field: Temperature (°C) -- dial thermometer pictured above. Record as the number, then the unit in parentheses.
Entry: 48 (°C)
